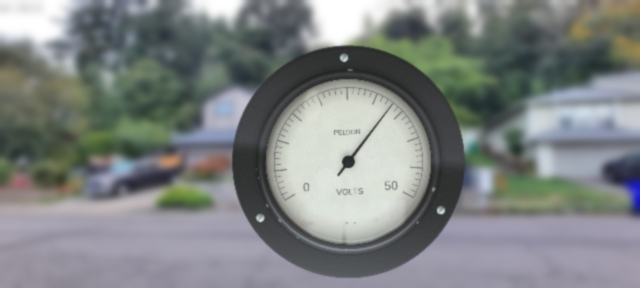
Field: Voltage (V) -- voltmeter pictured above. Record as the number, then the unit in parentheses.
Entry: 33 (V)
